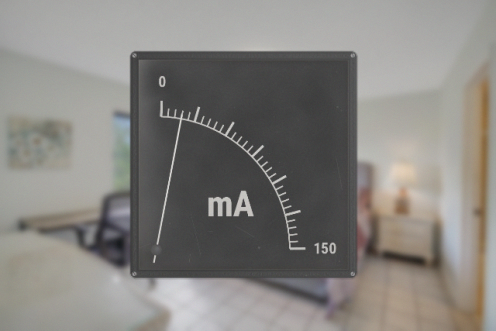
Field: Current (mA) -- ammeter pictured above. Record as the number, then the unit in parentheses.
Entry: 15 (mA)
